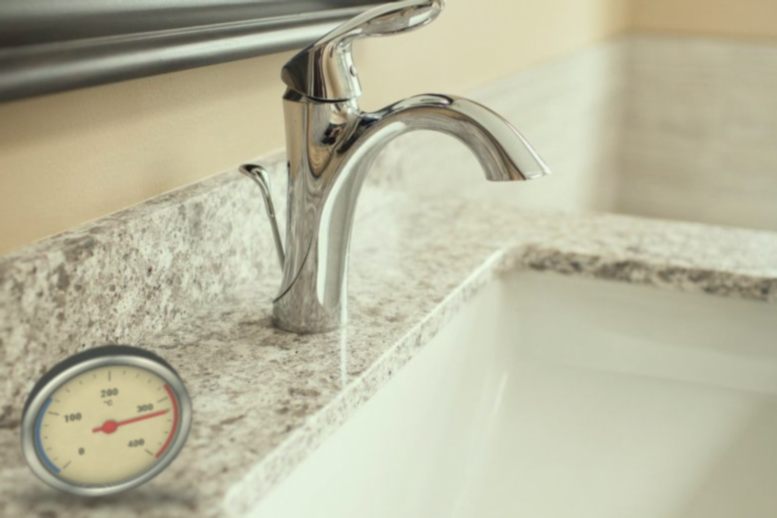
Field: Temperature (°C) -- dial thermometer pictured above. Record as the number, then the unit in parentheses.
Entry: 320 (°C)
